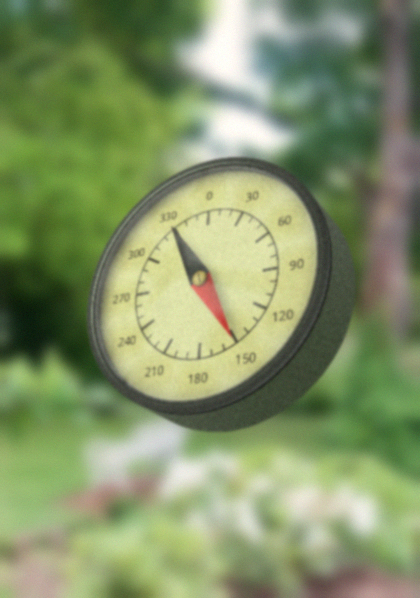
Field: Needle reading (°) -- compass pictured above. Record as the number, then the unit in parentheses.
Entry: 150 (°)
